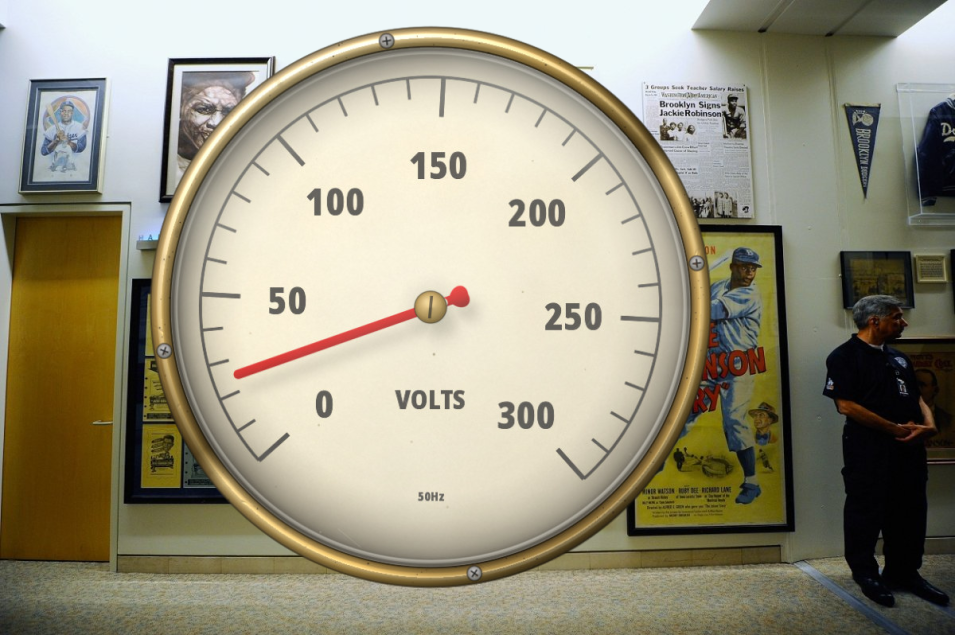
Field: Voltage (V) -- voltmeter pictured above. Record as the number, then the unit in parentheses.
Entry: 25 (V)
